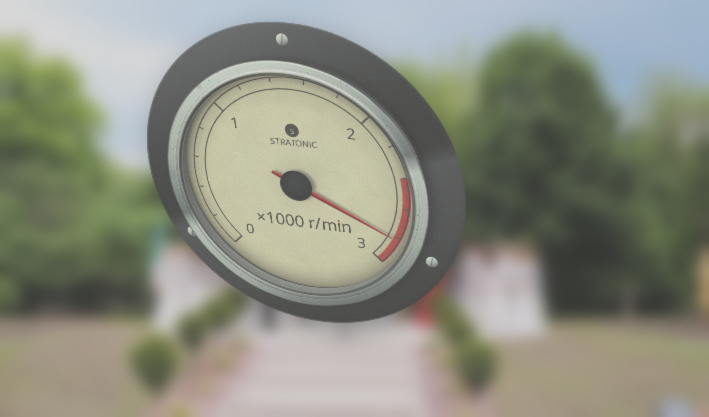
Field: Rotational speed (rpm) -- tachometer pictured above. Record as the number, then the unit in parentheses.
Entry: 2800 (rpm)
